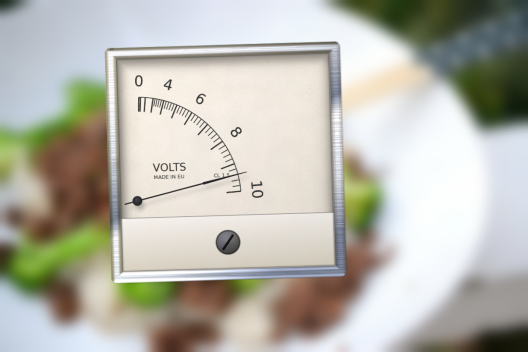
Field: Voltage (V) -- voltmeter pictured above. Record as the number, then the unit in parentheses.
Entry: 9.4 (V)
